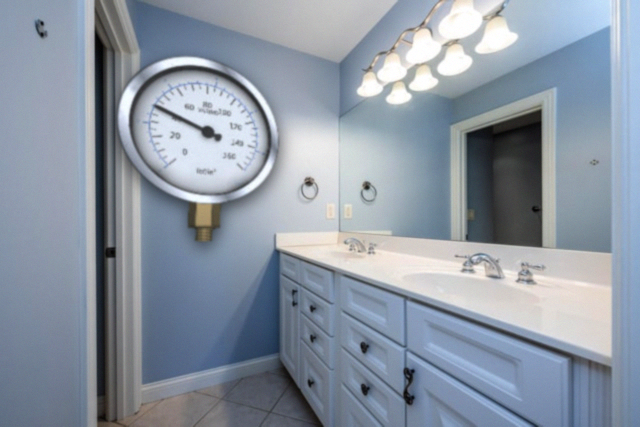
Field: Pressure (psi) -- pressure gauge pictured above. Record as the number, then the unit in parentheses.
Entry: 40 (psi)
